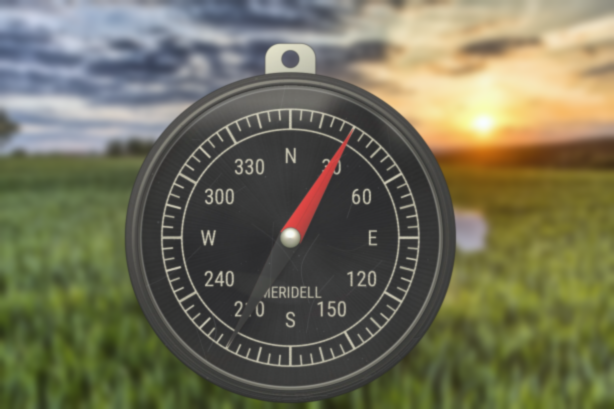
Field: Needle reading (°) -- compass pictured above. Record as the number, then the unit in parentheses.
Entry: 30 (°)
